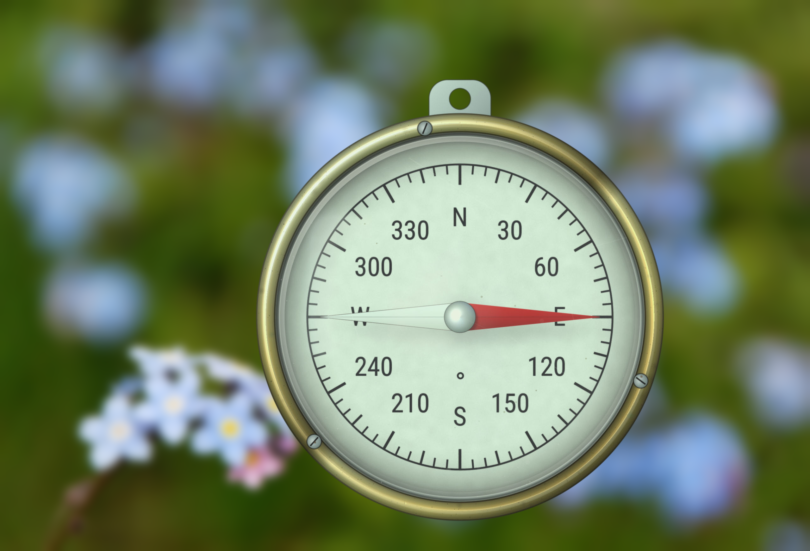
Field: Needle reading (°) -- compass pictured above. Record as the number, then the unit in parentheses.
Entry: 90 (°)
